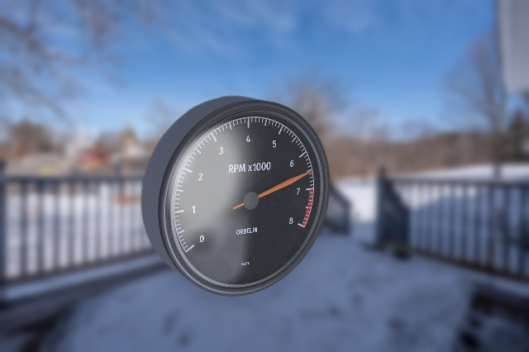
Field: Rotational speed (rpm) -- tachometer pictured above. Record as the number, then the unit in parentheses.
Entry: 6500 (rpm)
